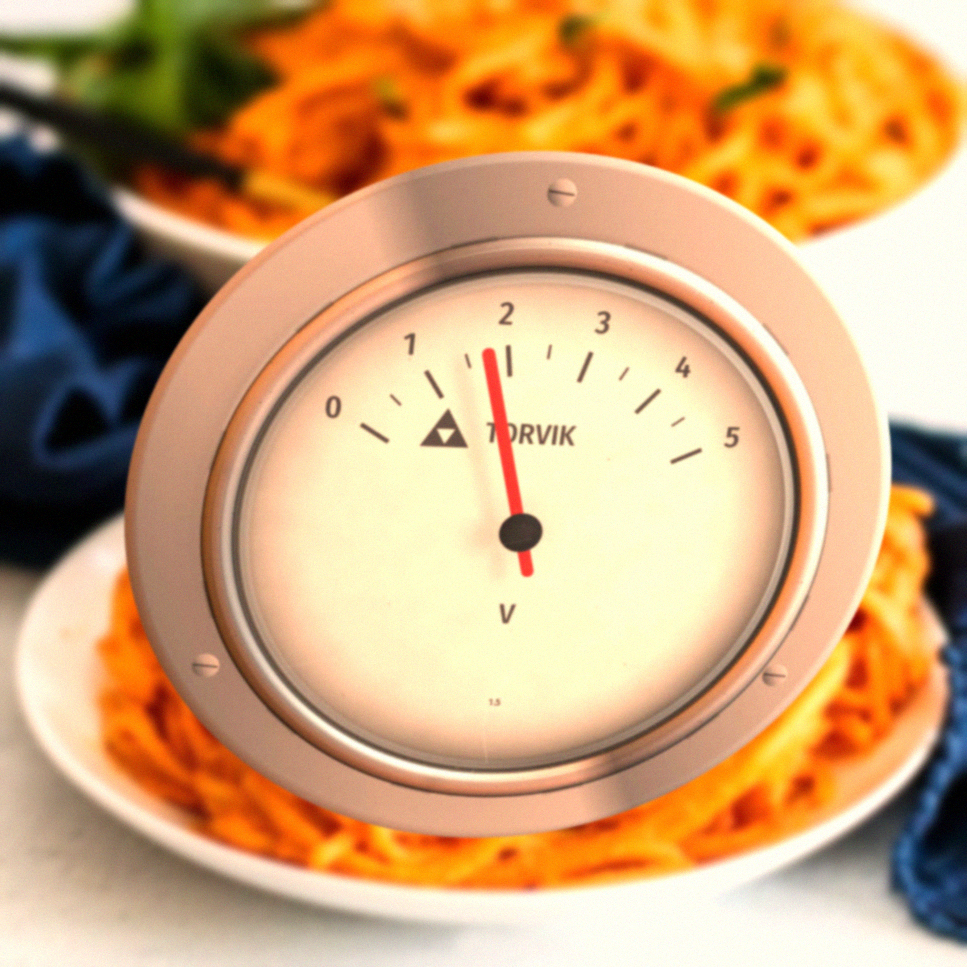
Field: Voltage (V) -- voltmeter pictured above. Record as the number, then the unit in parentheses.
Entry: 1.75 (V)
